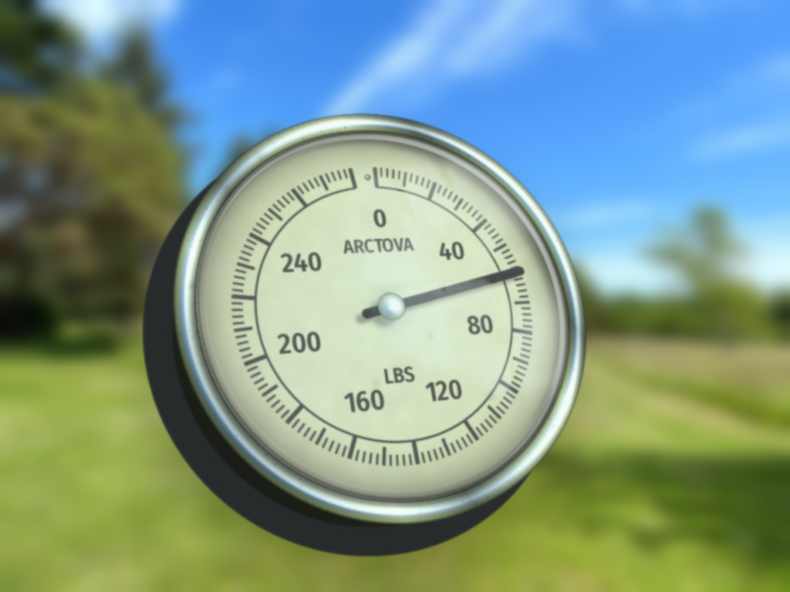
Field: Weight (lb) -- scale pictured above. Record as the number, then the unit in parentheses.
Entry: 60 (lb)
